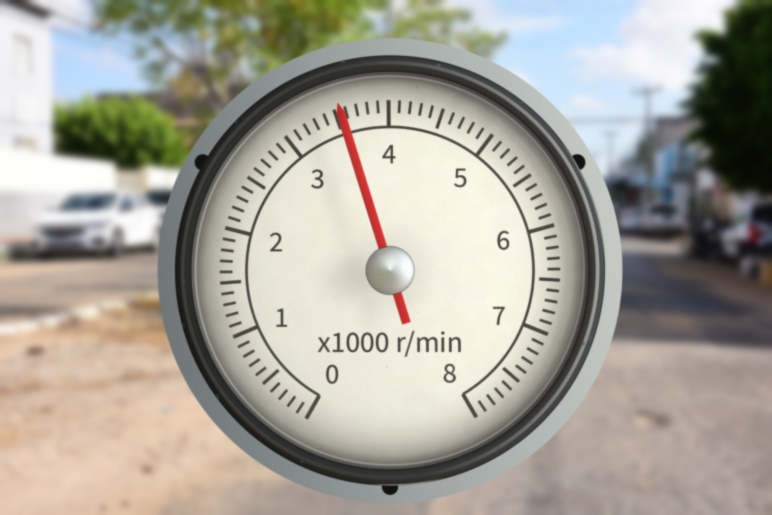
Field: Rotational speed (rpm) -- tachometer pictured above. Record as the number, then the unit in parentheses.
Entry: 3550 (rpm)
